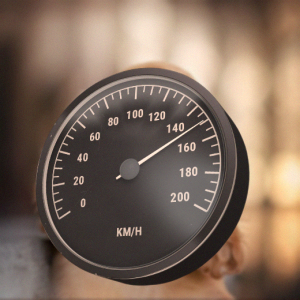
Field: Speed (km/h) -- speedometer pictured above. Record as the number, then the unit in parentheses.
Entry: 150 (km/h)
